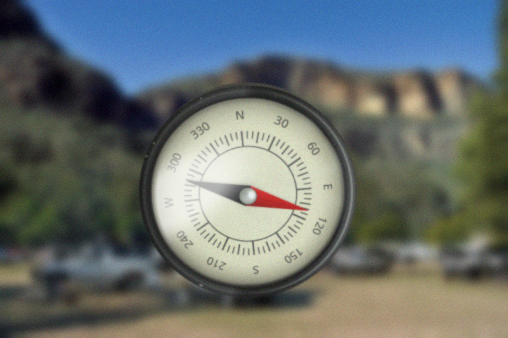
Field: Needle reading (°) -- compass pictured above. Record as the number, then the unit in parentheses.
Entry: 110 (°)
